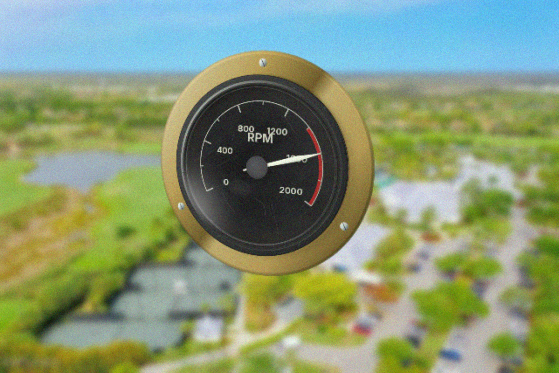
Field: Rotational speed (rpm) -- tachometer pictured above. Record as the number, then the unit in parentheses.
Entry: 1600 (rpm)
